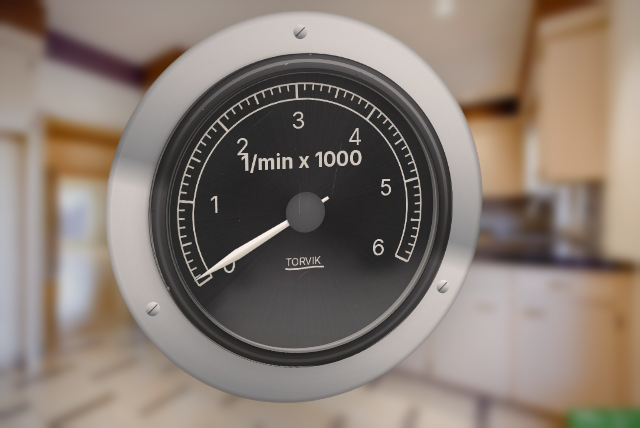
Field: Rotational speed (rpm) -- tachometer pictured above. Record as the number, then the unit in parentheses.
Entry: 100 (rpm)
